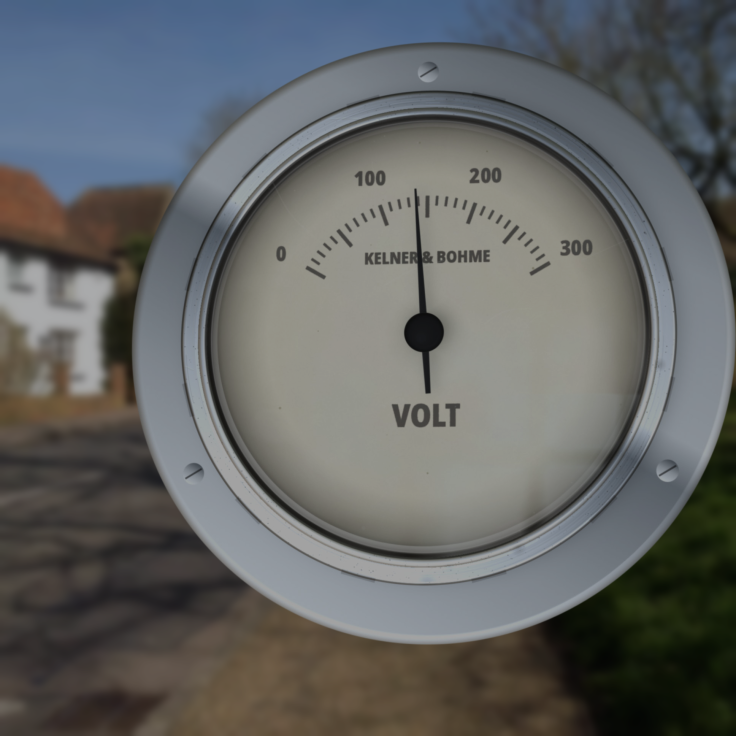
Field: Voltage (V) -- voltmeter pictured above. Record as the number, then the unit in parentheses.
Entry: 140 (V)
